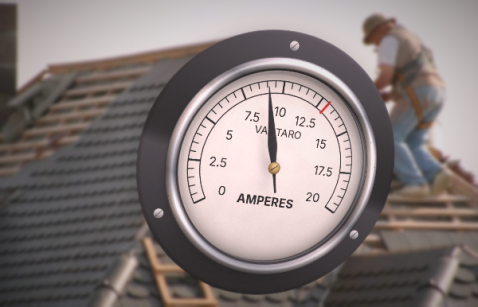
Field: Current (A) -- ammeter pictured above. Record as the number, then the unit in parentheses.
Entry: 9 (A)
